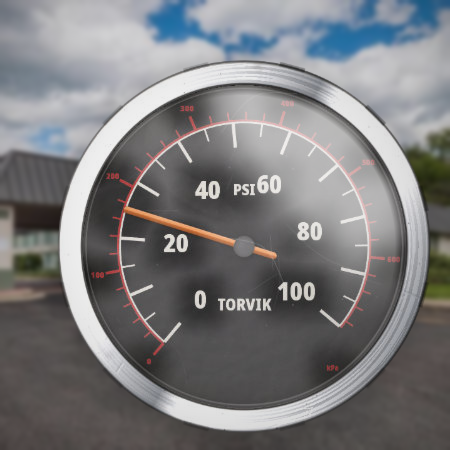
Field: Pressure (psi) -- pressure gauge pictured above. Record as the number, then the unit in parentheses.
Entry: 25 (psi)
